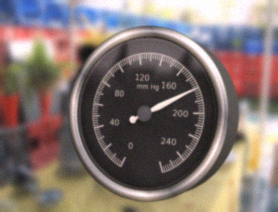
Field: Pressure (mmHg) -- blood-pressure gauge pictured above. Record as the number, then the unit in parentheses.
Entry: 180 (mmHg)
